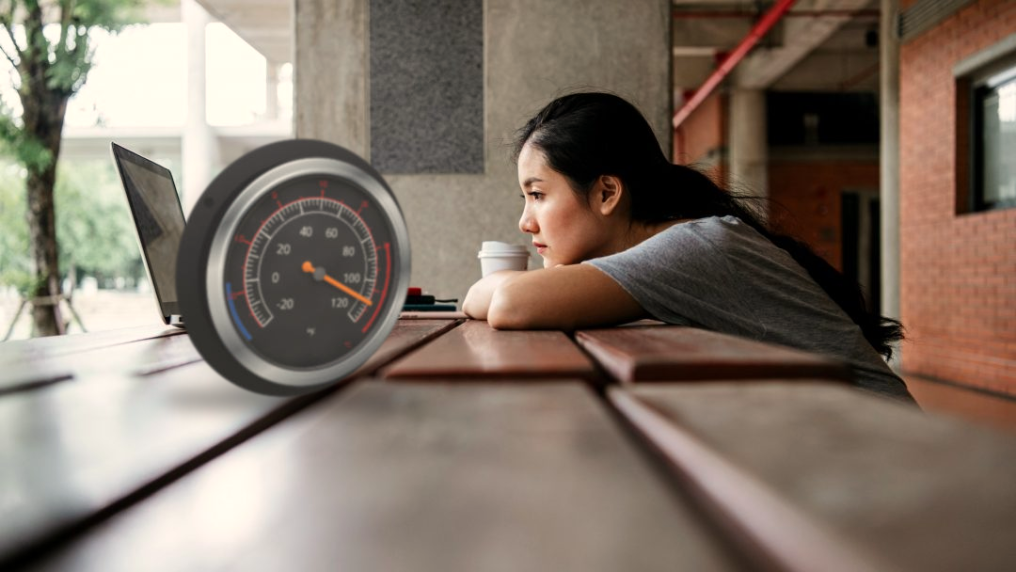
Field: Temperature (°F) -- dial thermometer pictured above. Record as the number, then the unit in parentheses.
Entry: 110 (°F)
